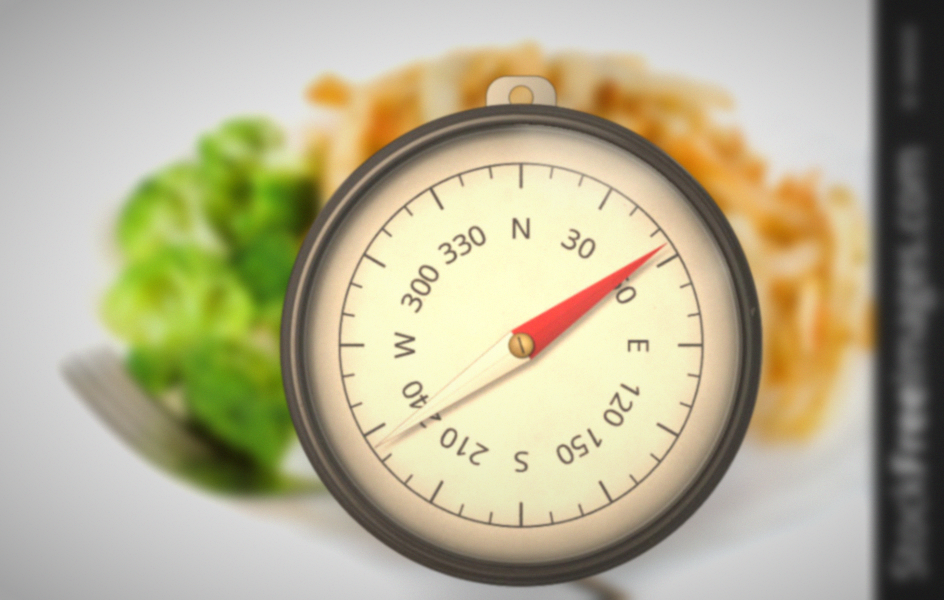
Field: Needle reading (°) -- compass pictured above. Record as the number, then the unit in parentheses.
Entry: 55 (°)
